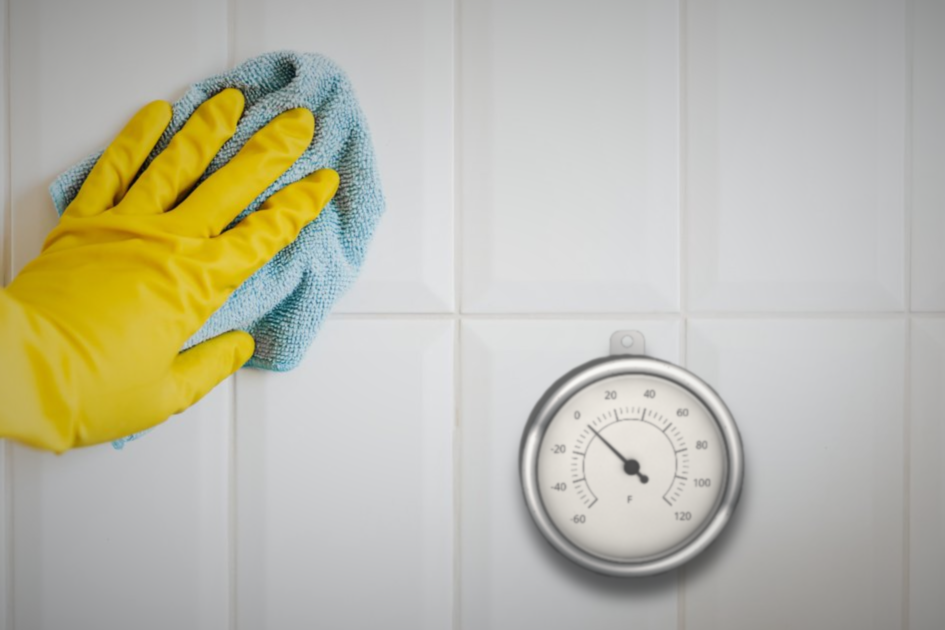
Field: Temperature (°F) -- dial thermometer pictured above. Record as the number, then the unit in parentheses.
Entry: 0 (°F)
